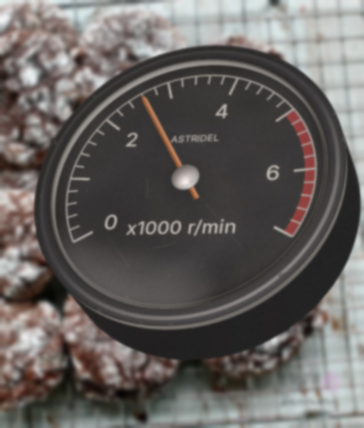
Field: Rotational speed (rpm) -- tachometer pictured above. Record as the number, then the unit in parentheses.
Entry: 2600 (rpm)
